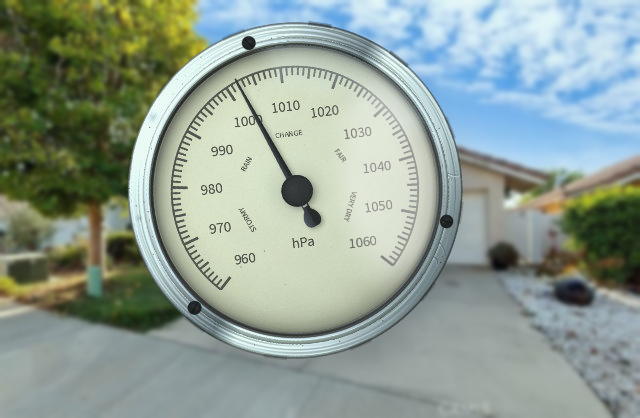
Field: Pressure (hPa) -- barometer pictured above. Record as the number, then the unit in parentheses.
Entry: 1002 (hPa)
